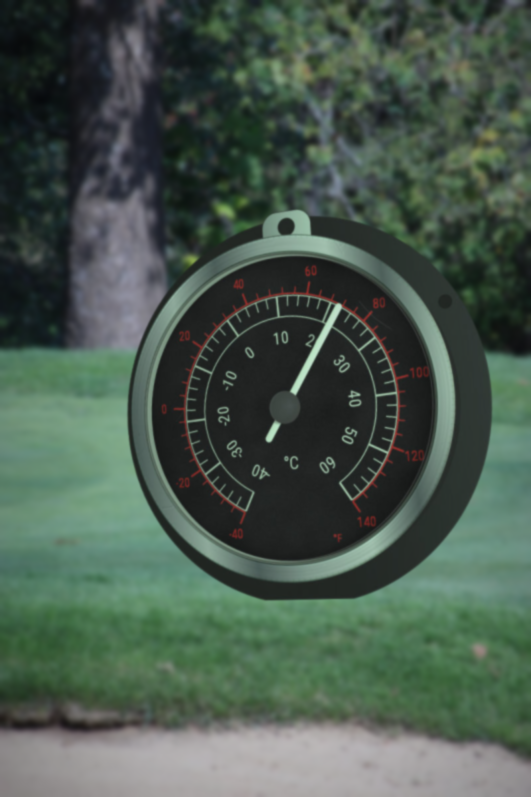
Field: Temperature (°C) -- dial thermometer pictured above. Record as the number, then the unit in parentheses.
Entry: 22 (°C)
